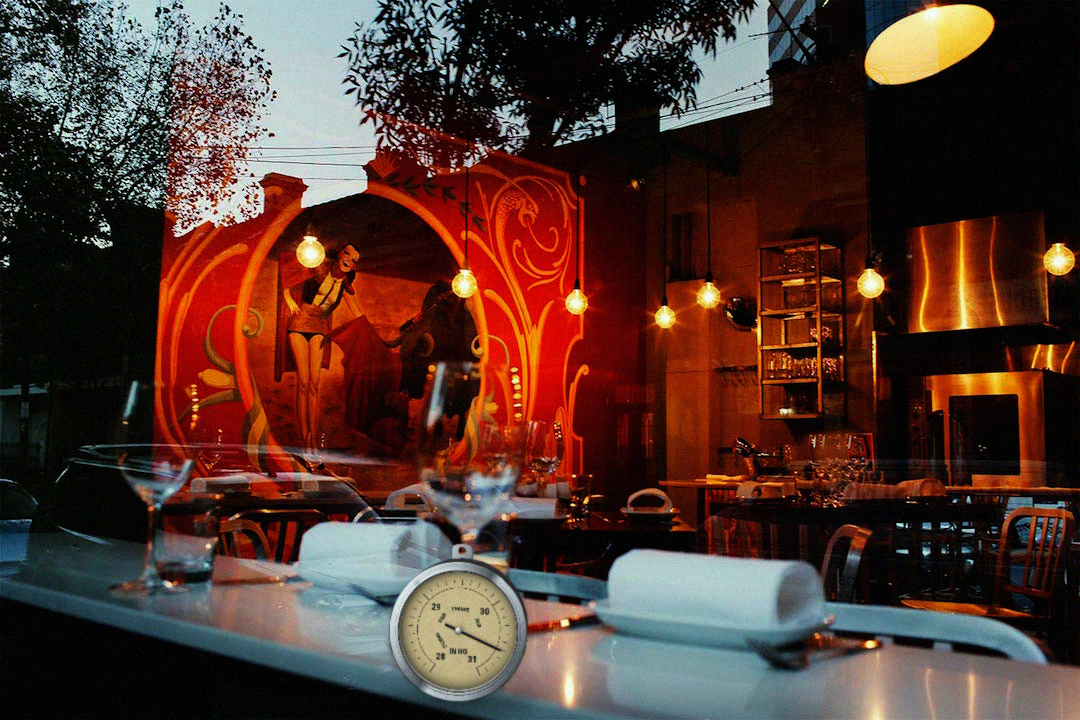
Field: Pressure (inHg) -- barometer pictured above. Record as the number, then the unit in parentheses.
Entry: 30.6 (inHg)
